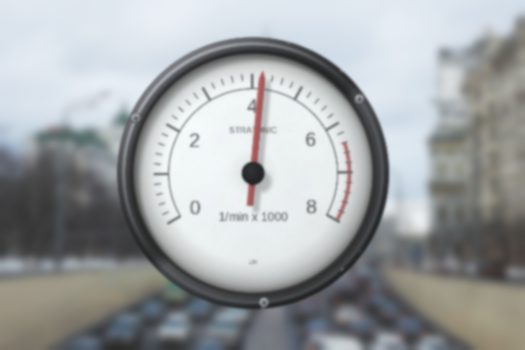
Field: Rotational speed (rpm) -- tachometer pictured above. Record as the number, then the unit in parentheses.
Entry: 4200 (rpm)
